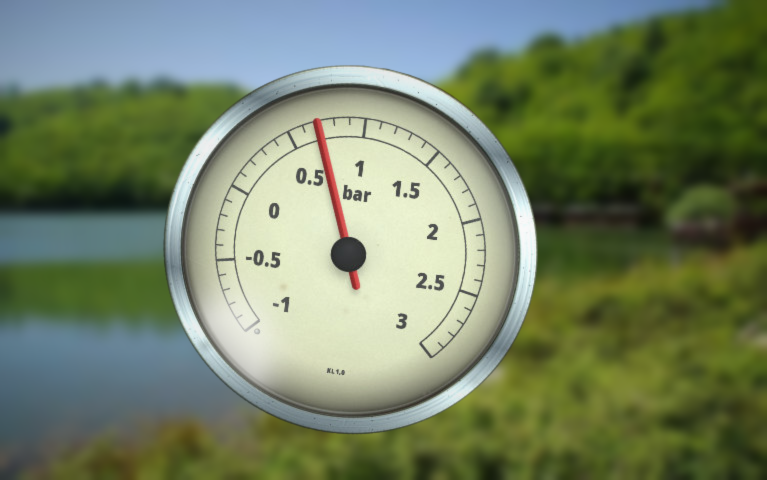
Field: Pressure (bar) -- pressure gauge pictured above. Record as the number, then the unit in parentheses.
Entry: 0.7 (bar)
